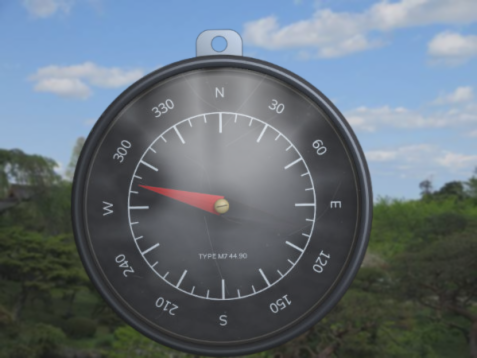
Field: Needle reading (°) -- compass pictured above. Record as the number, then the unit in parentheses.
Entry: 285 (°)
